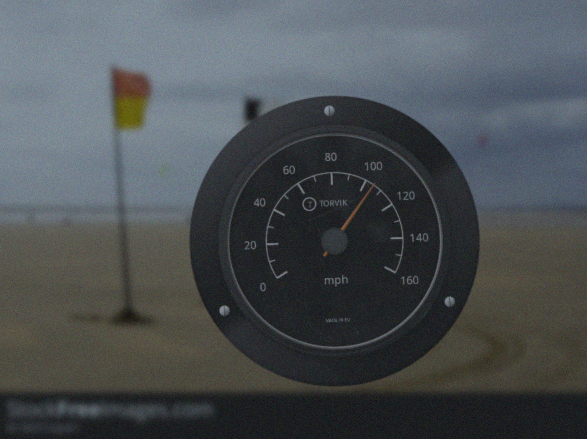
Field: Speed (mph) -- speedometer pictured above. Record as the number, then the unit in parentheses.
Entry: 105 (mph)
